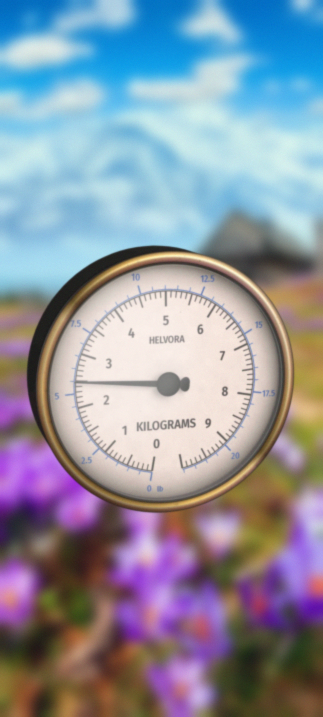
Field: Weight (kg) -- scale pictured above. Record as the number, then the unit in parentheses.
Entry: 2.5 (kg)
